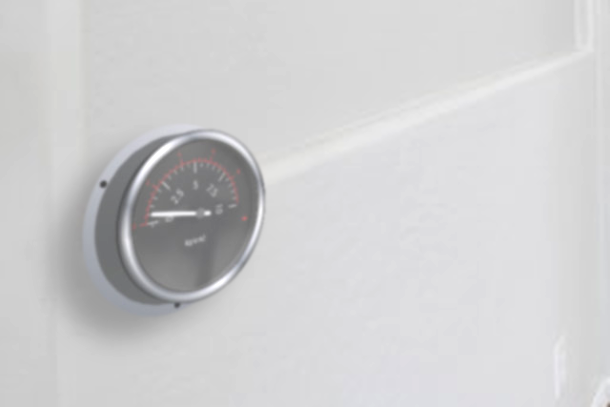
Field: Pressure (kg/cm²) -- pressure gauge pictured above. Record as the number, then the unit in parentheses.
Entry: 0.5 (kg/cm²)
